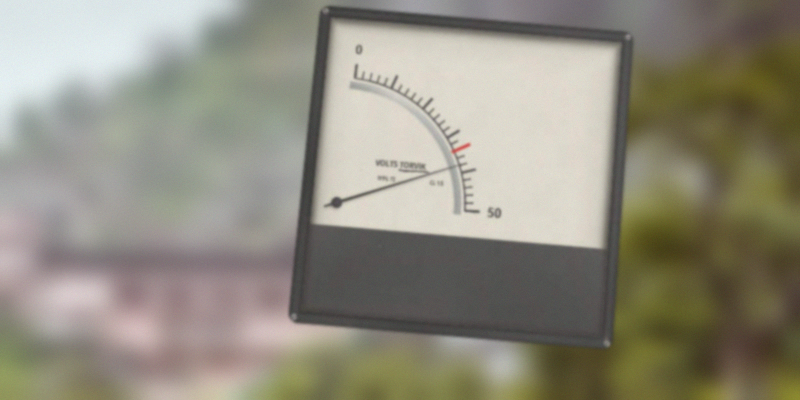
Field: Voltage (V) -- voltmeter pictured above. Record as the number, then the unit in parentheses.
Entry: 38 (V)
